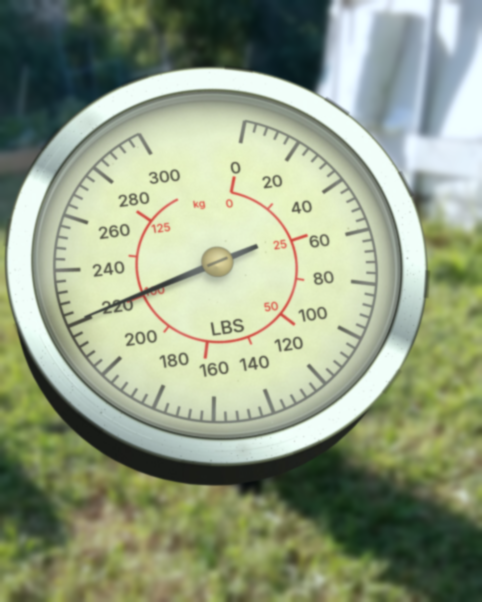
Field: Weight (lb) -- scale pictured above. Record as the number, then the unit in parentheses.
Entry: 220 (lb)
